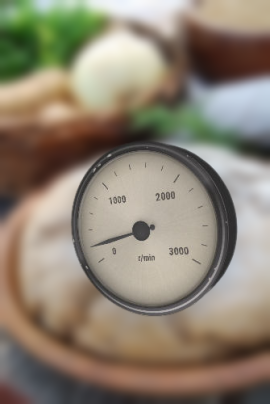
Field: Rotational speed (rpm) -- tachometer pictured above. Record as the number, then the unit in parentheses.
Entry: 200 (rpm)
